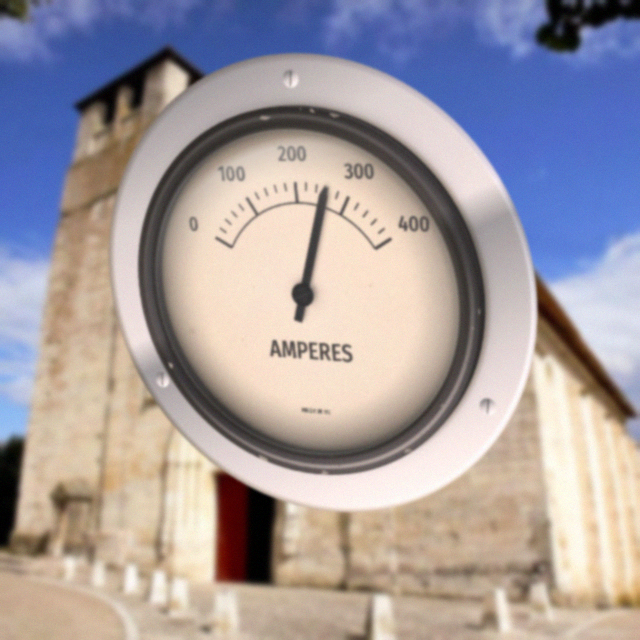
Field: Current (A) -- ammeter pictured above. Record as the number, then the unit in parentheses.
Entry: 260 (A)
